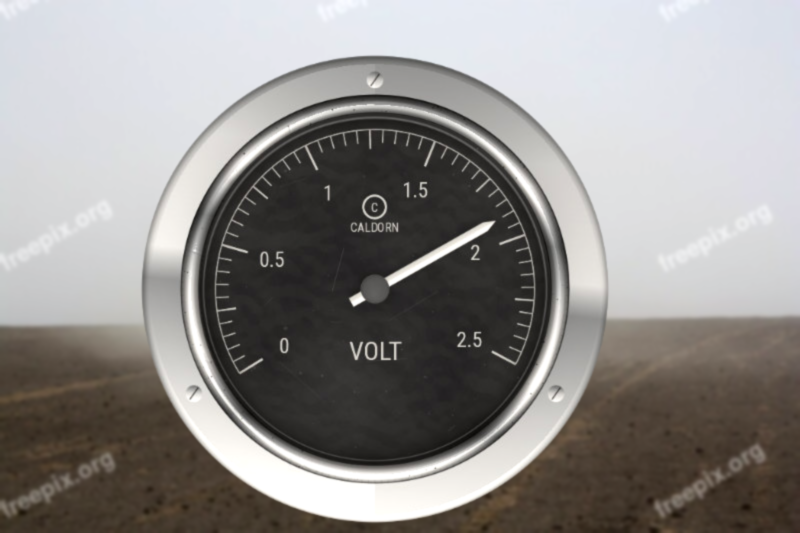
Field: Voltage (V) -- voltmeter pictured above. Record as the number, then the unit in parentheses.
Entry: 1.9 (V)
